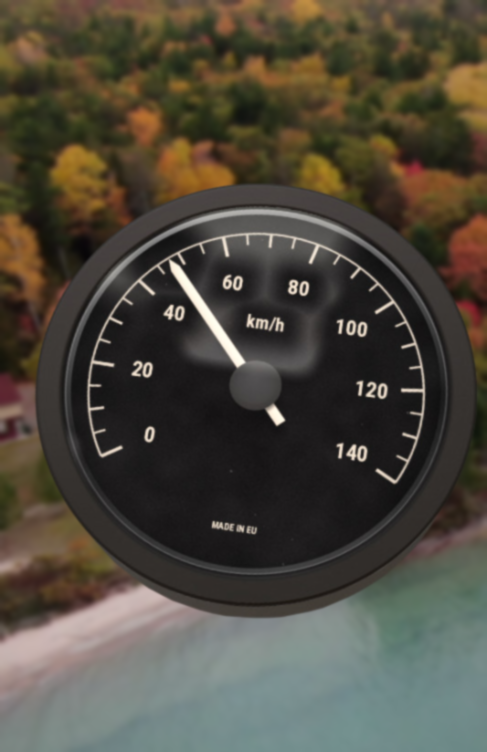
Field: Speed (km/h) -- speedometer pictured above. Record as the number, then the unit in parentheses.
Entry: 47.5 (km/h)
